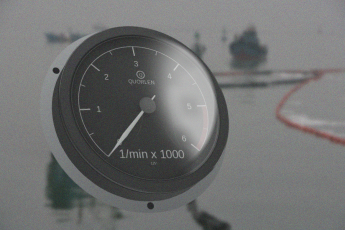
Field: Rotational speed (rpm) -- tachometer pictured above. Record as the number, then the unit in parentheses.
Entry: 0 (rpm)
